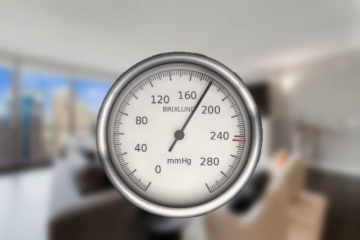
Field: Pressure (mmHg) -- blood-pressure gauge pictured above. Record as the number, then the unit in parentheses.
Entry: 180 (mmHg)
